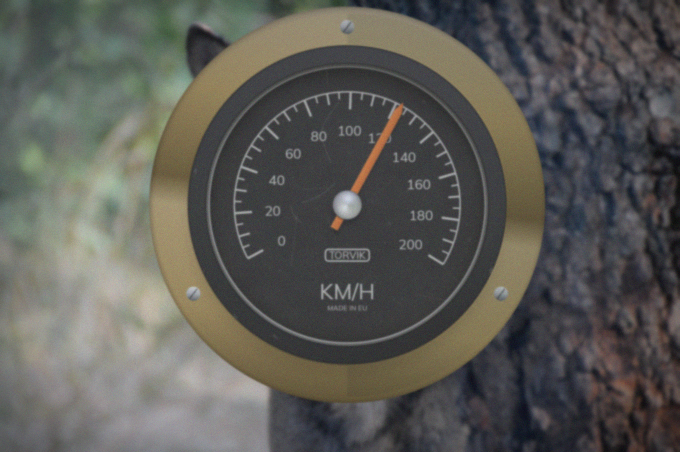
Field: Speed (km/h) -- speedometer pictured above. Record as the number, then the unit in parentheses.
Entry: 122.5 (km/h)
